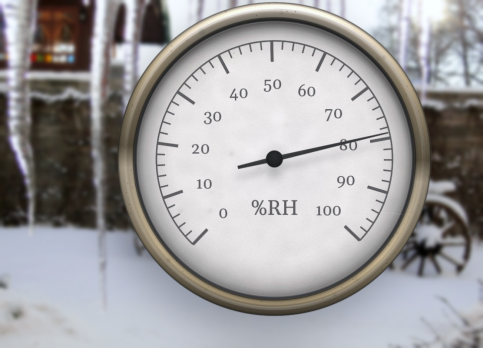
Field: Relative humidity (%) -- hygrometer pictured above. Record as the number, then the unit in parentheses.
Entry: 79 (%)
